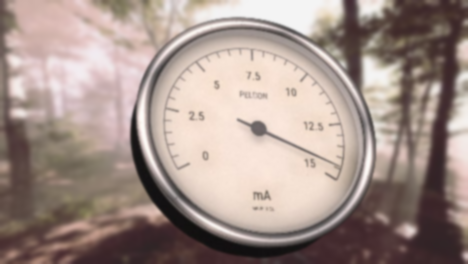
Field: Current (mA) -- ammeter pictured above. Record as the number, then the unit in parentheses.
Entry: 14.5 (mA)
